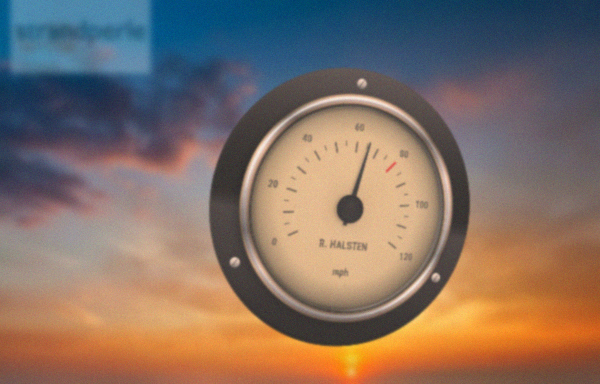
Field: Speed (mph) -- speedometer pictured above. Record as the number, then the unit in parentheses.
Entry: 65 (mph)
